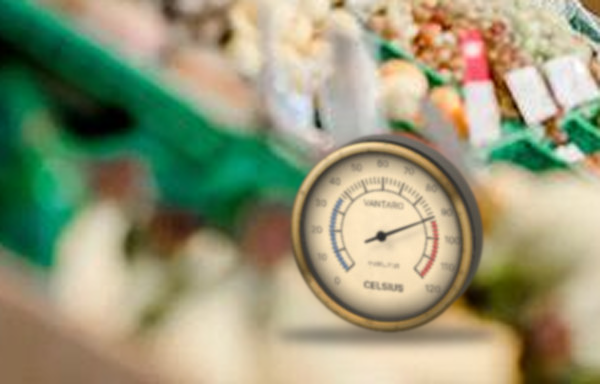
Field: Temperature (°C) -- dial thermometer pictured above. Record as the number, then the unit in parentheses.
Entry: 90 (°C)
